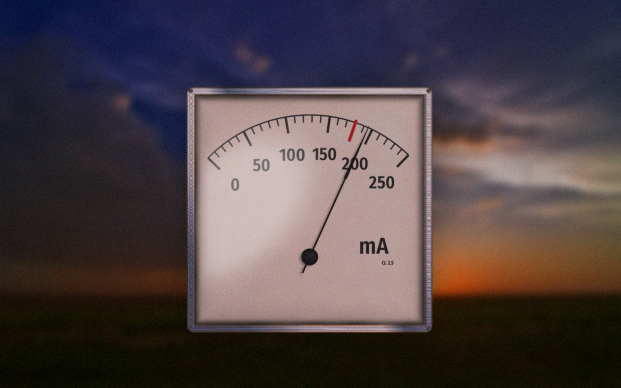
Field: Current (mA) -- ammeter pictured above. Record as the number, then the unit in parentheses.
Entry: 195 (mA)
